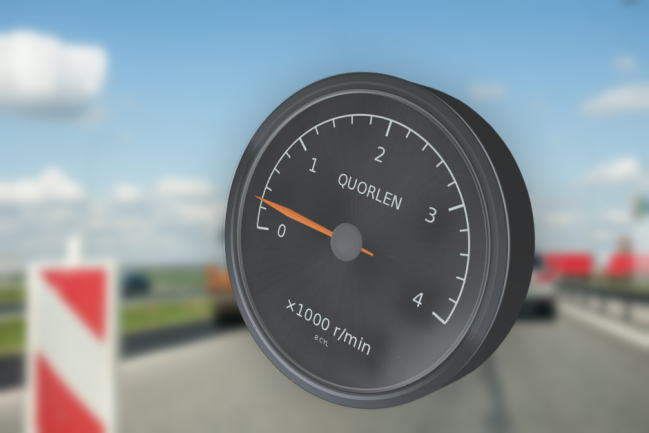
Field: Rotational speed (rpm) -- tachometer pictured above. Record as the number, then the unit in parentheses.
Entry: 300 (rpm)
